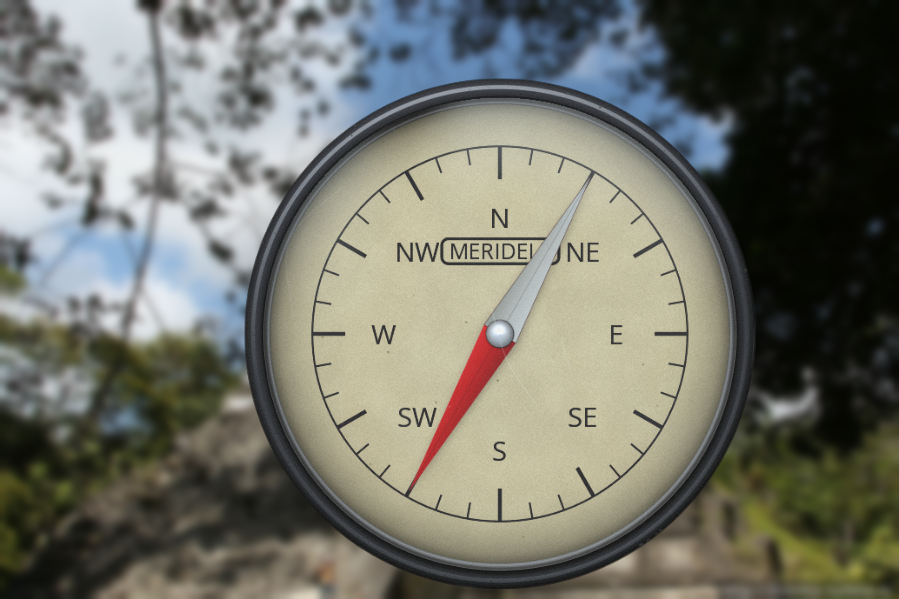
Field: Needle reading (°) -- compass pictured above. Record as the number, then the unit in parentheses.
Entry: 210 (°)
